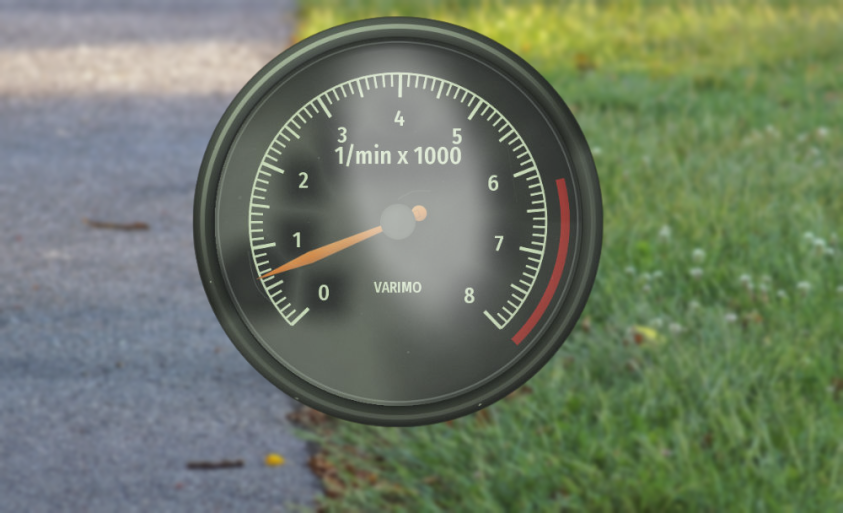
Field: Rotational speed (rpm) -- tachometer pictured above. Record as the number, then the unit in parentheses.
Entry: 650 (rpm)
